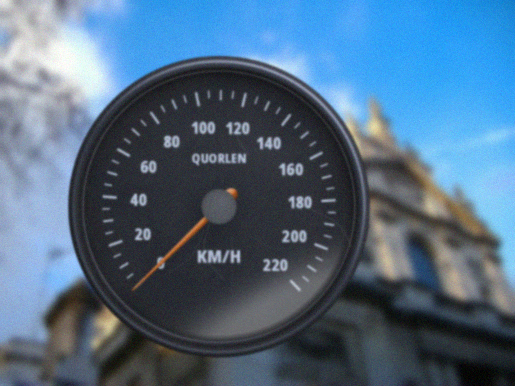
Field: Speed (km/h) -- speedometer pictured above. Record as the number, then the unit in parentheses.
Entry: 0 (km/h)
